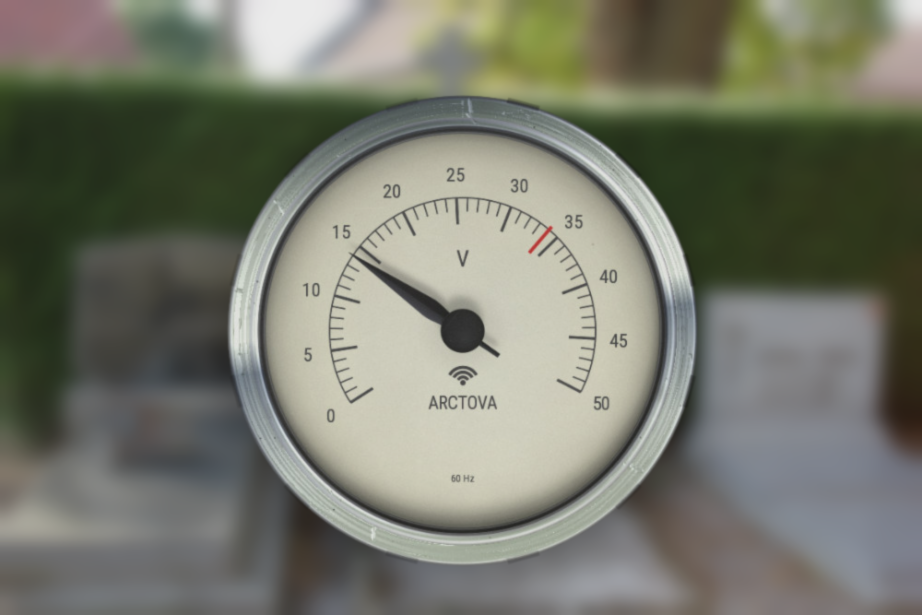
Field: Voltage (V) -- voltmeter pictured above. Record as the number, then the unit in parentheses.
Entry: 14 (V)
